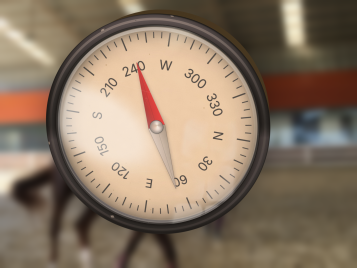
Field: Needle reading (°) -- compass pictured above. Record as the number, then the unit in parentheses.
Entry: 245 (°)
